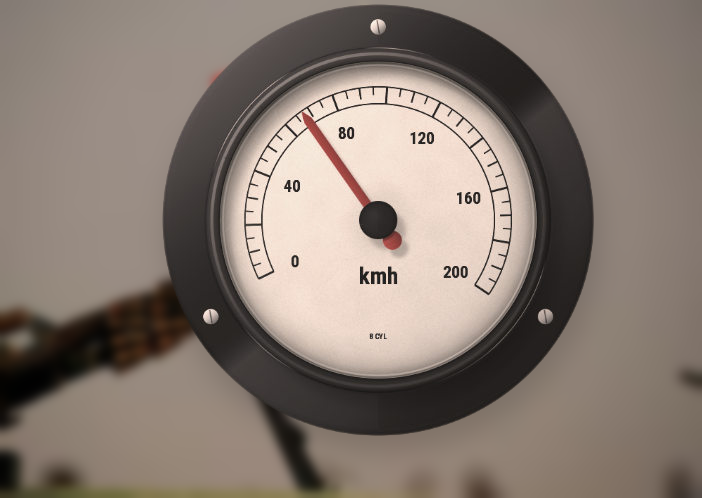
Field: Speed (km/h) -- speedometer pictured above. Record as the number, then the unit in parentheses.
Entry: 67.5 (km/h)
